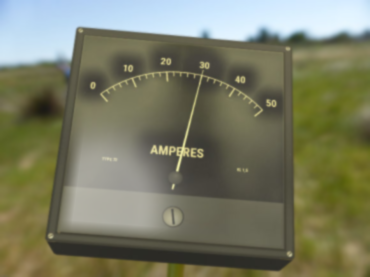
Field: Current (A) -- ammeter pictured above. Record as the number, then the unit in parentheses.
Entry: 30 (A)
